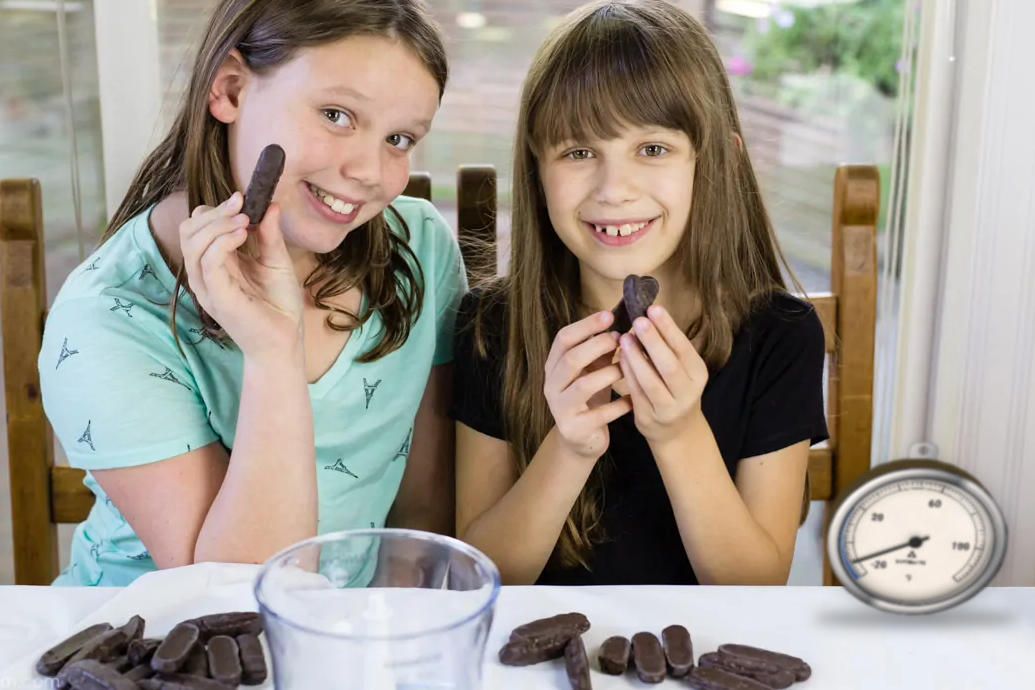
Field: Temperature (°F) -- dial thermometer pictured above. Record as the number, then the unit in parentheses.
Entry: -10 (°F)
